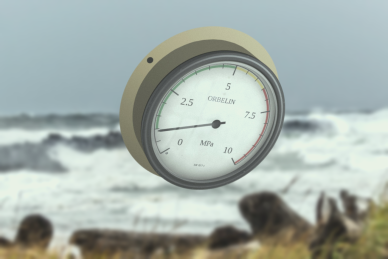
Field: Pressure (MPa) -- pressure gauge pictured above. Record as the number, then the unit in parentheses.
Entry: 1 (MPa)
